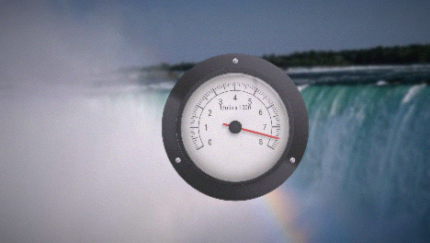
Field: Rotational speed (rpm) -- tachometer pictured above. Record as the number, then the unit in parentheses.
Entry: 7500 (rpm)
